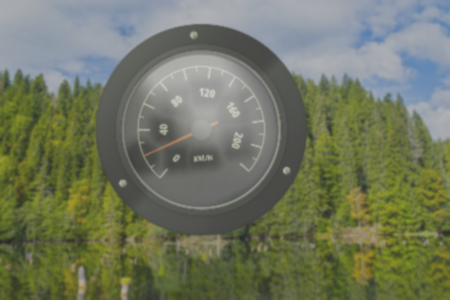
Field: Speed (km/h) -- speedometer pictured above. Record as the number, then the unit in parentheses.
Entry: 20 (km/h)
